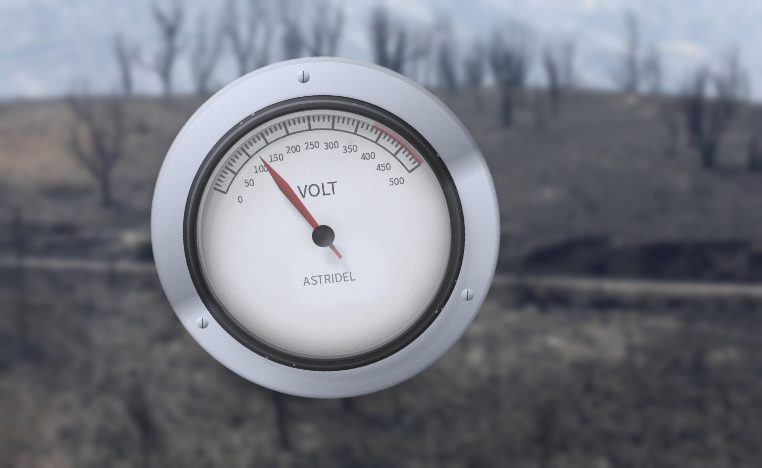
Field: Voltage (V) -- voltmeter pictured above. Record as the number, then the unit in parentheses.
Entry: 120 (V)
